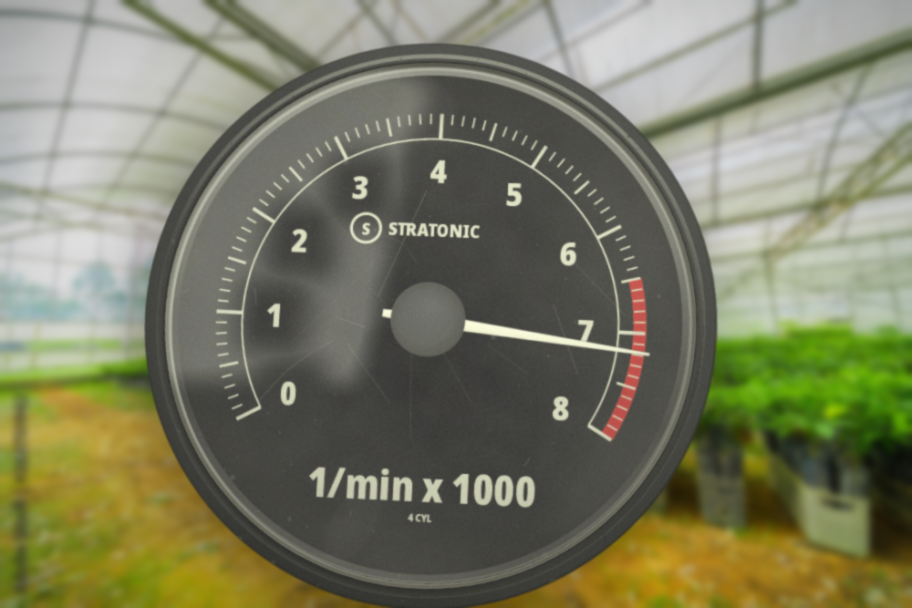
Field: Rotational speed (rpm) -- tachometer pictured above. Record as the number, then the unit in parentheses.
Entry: 7200 (rpm)
